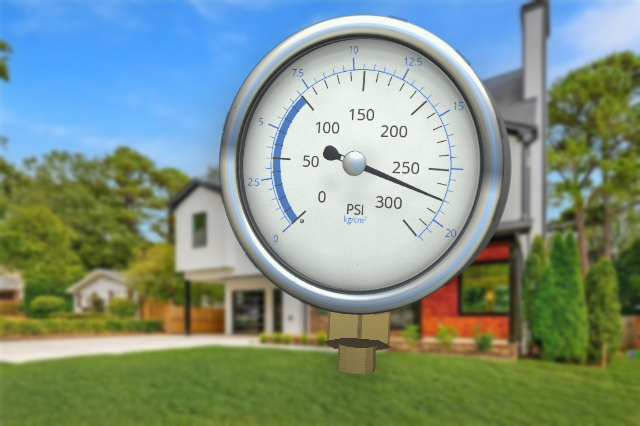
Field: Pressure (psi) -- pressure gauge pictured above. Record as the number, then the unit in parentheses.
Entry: 270 (psi)
